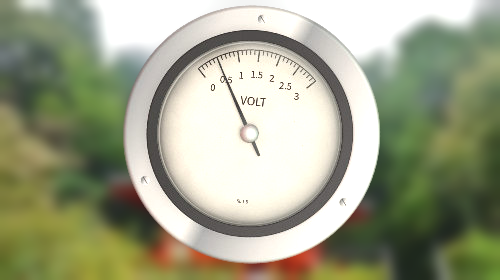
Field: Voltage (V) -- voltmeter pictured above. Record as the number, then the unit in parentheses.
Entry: 0.5 (V)
